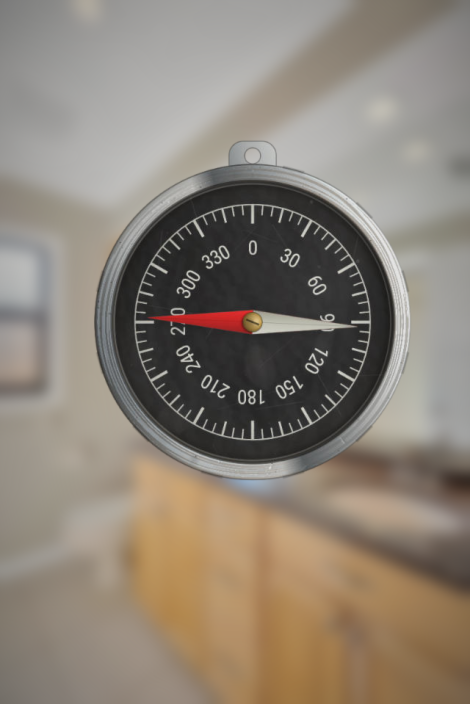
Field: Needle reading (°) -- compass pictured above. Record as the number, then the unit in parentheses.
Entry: 272.5 (°)
